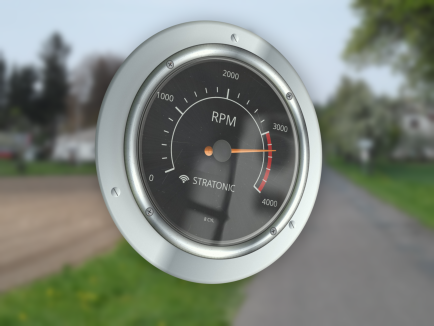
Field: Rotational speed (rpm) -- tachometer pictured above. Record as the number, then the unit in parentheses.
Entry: 3300 (rpm)
